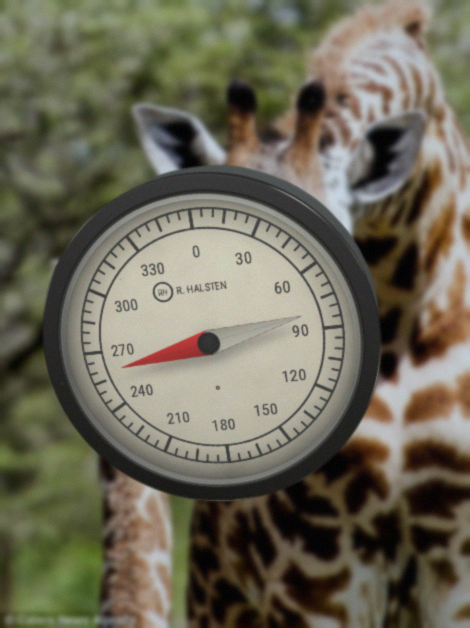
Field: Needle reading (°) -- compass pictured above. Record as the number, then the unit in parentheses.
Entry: 260 (°)
